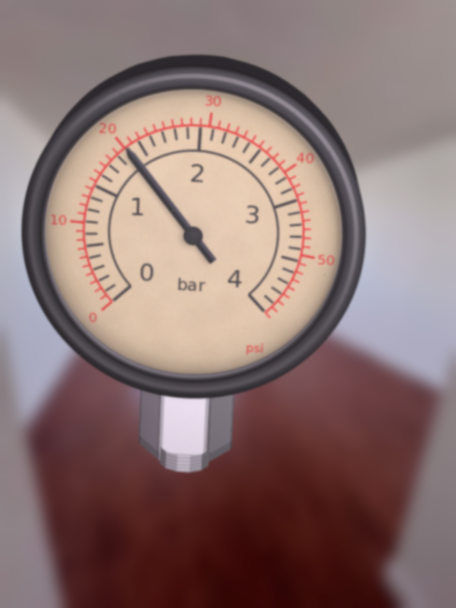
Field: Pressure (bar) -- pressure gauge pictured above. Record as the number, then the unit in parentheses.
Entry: 1.4 (bar)
